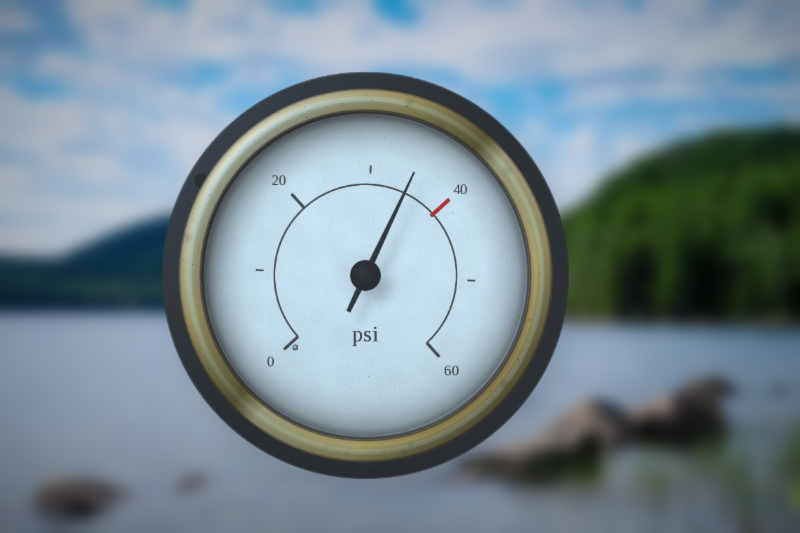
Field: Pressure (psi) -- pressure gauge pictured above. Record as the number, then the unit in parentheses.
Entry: 35 (psi)
